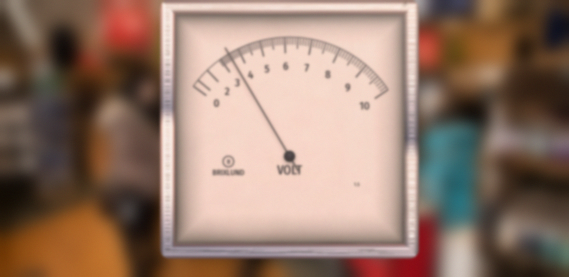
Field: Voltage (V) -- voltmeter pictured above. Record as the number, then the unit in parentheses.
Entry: 3.5 (V)
